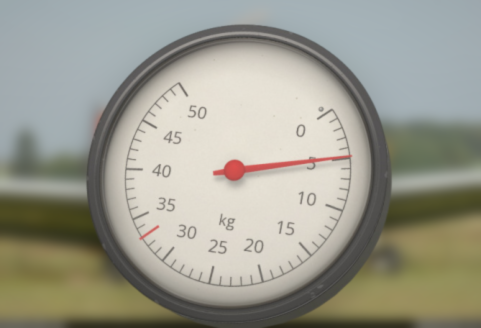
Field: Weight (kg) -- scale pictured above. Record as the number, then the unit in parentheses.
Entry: 5 (kg)
